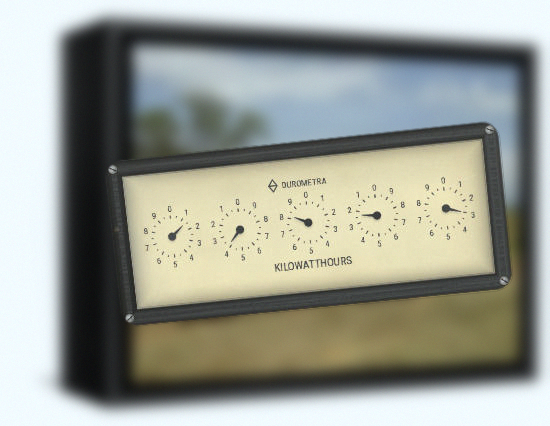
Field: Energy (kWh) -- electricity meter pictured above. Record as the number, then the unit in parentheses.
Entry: 13823 (kWh)
